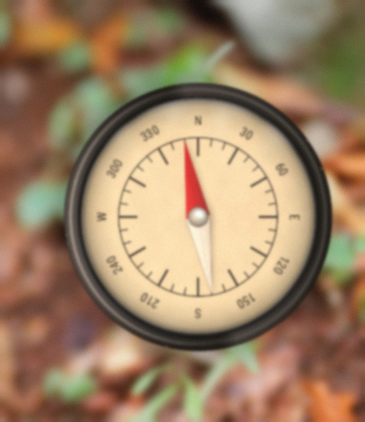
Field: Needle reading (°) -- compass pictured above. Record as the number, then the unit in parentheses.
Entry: 350 (°)
